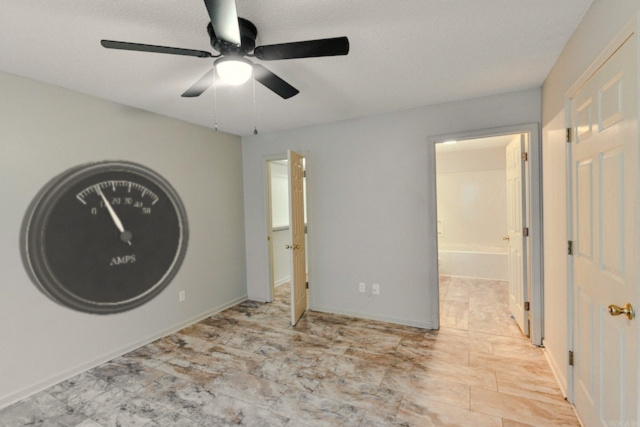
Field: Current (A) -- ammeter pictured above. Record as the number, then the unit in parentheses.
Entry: 10 (A)
